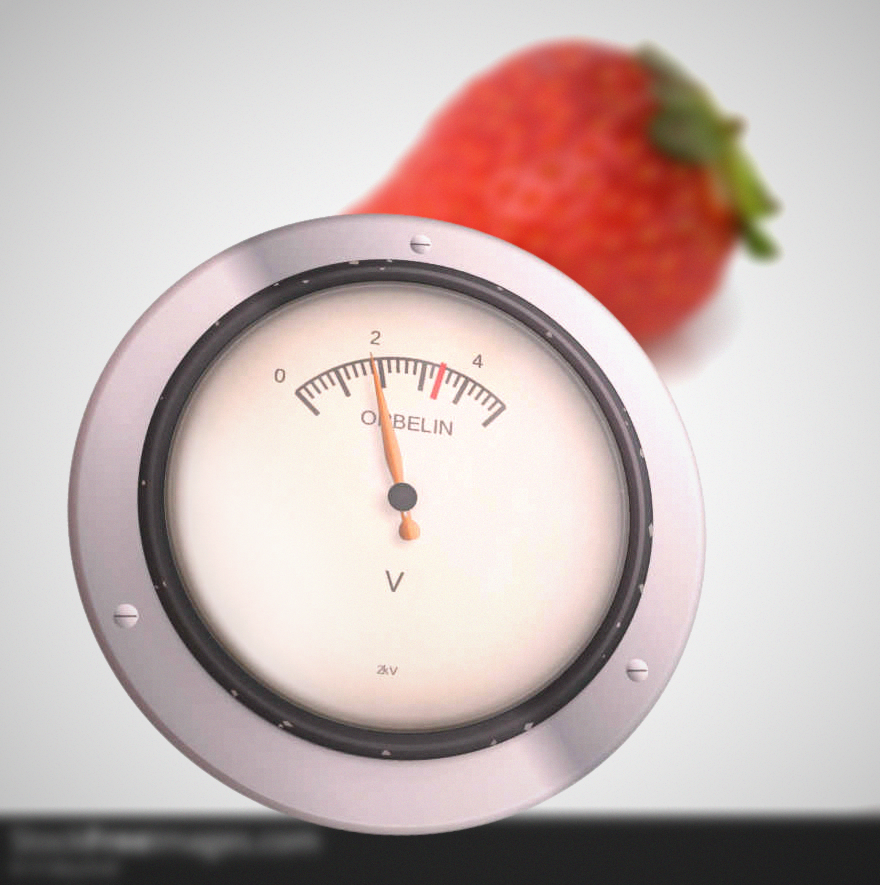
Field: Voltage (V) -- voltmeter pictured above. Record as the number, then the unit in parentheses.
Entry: 1.8 (V)
